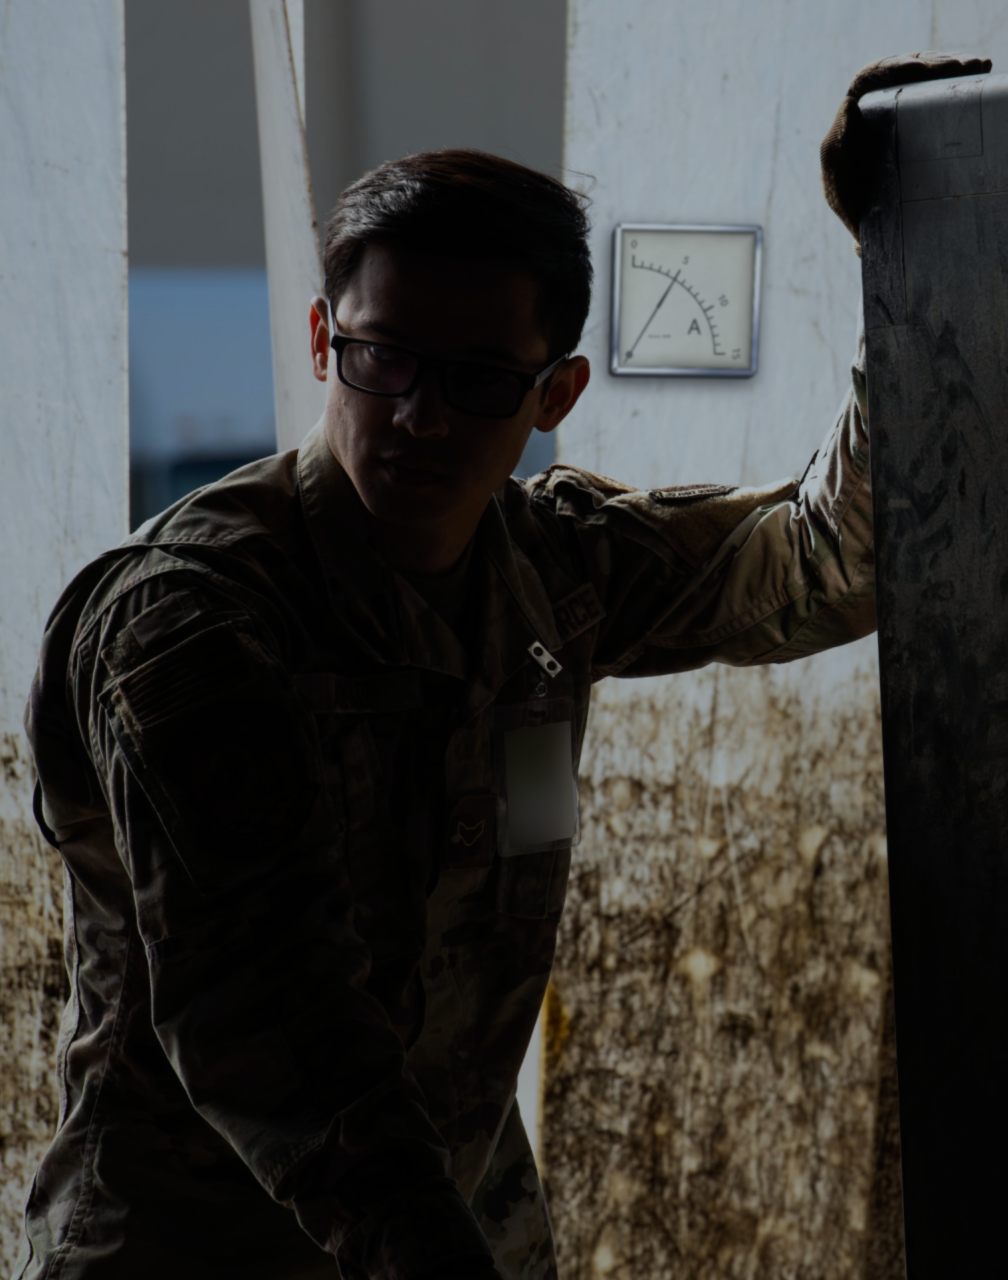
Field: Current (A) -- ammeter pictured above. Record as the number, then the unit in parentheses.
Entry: 5 (A)
